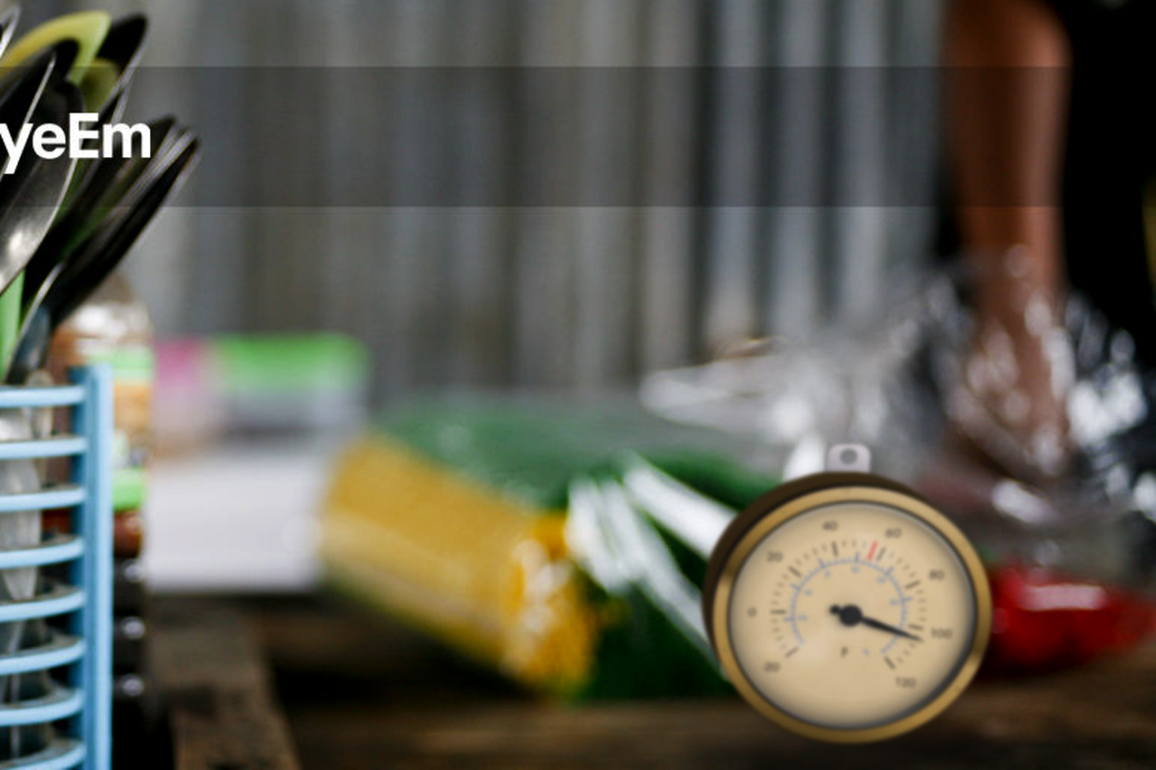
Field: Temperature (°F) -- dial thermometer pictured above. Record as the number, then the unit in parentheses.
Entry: 104 (°F)
